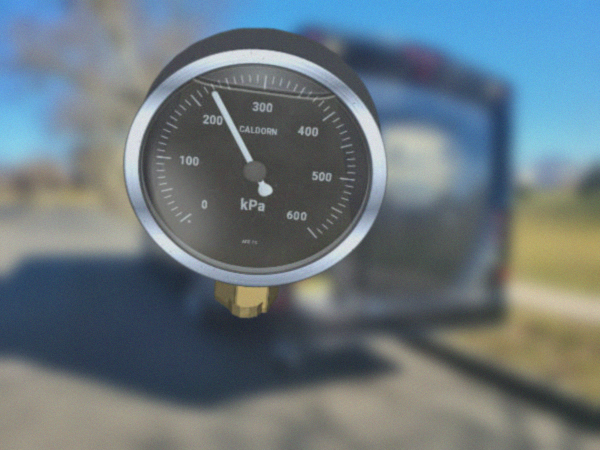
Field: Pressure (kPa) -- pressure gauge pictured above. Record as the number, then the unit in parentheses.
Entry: 230 (kPa)
